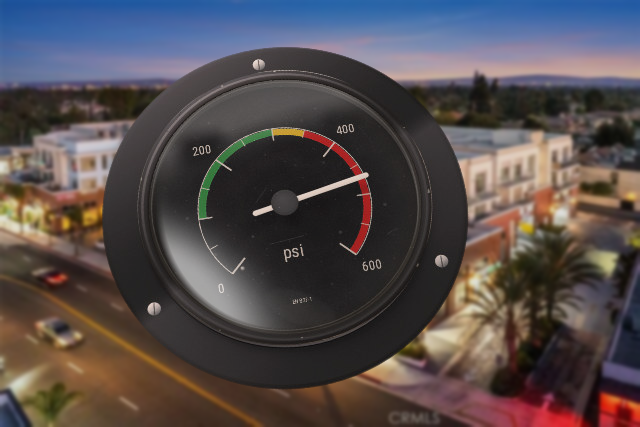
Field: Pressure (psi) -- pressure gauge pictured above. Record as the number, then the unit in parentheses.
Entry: 475 (psi)
